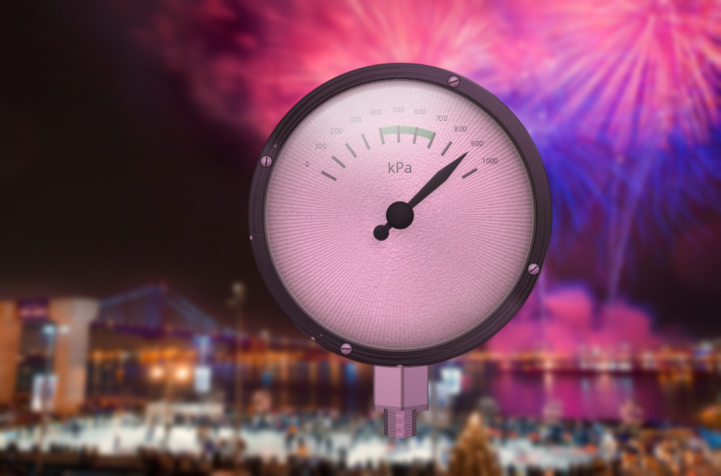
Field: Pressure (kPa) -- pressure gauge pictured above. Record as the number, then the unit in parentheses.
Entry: 900 (kPa)
